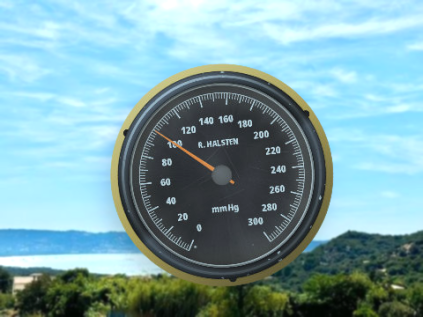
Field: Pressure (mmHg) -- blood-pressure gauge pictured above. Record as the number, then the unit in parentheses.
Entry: 100 (mmHg)
